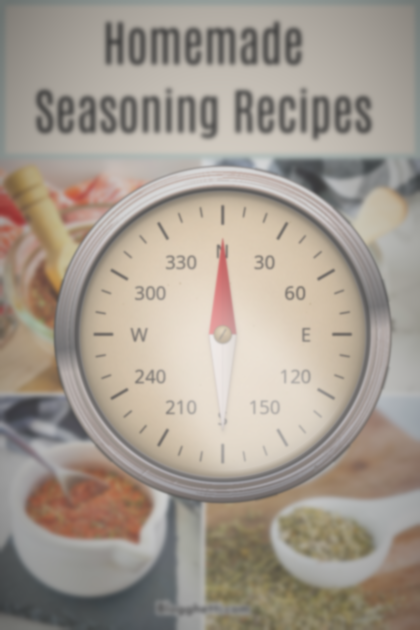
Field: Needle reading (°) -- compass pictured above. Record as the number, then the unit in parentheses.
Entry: 0 (°)
